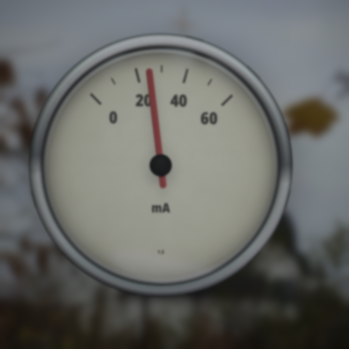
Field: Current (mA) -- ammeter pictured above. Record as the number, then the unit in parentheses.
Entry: 25 (mA)
